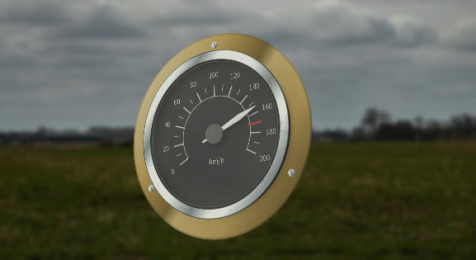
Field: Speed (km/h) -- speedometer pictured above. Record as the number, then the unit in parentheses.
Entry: 155 (km/h)
